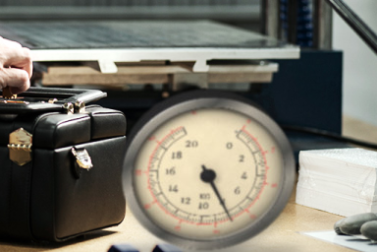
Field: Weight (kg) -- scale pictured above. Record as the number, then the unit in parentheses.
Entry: 8 (kg)
